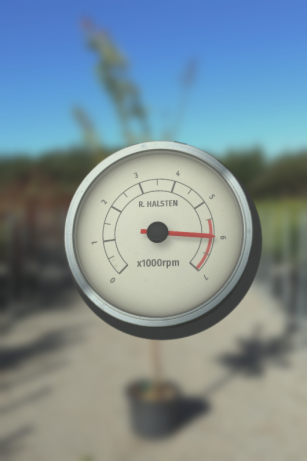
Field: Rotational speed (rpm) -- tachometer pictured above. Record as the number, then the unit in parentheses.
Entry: 6000 (rpm)
